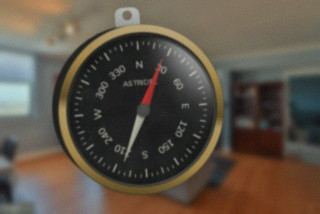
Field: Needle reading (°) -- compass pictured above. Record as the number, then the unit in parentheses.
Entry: 25 (°)
